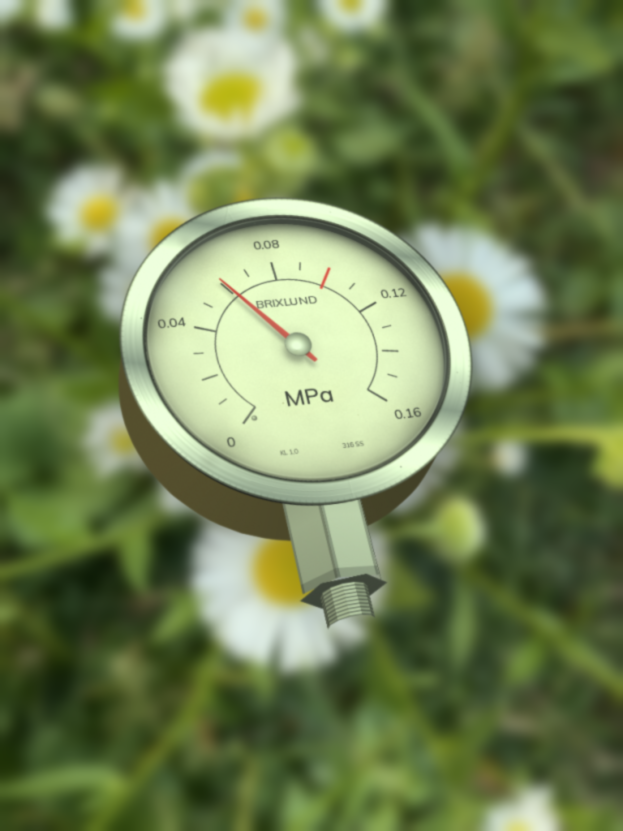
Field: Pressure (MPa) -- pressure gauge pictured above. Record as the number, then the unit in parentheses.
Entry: 0.06 (MPa)
